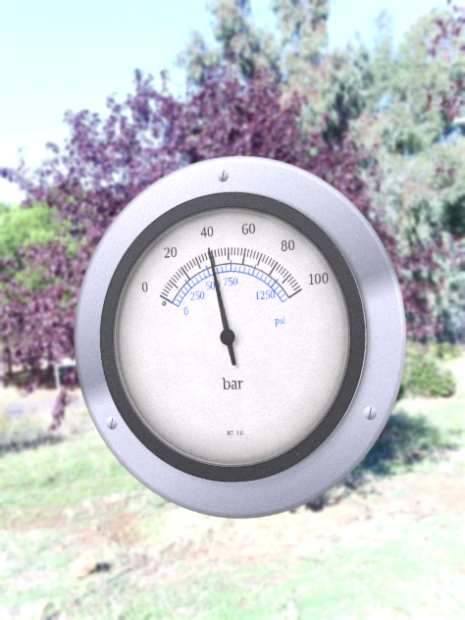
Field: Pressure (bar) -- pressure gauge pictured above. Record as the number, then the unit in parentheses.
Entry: 40 (bar)
